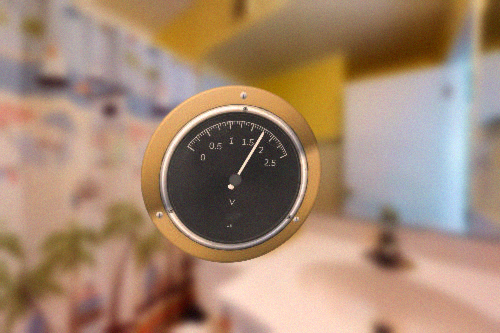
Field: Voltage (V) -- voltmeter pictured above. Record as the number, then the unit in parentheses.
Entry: 1.75 (V)
